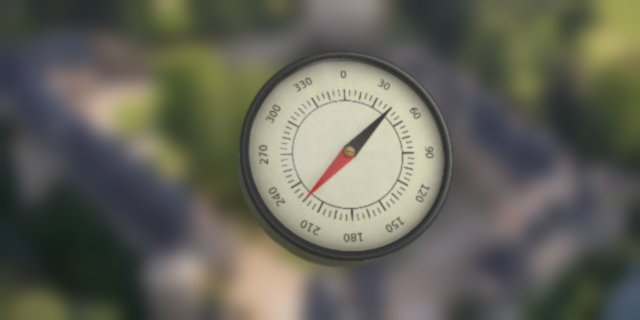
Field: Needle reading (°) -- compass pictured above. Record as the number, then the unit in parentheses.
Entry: 225 (°)
